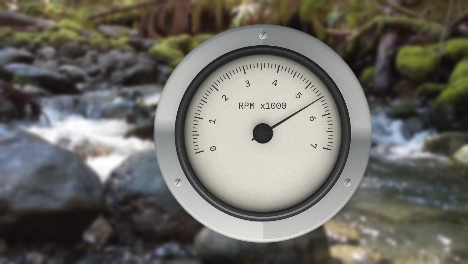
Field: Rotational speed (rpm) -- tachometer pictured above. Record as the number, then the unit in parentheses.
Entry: 5500 (rpm)
